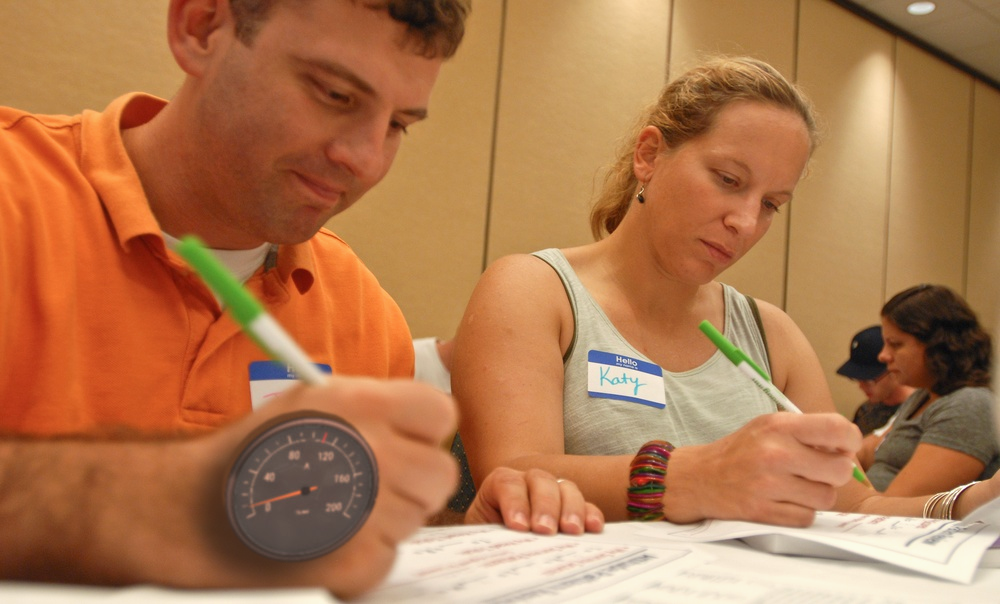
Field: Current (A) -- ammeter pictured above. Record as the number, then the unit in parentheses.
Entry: 10 (A)
